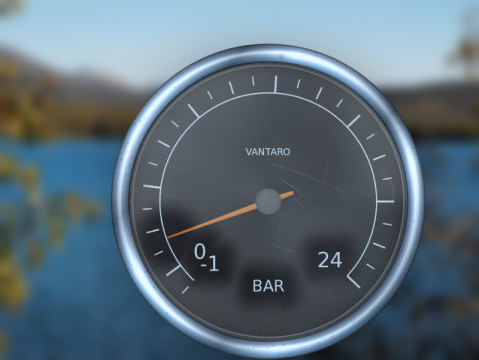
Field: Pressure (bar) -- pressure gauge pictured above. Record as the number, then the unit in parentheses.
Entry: 1.5 (bar)
